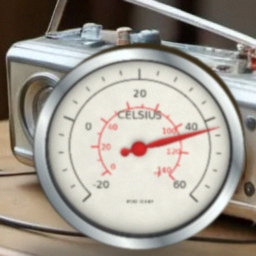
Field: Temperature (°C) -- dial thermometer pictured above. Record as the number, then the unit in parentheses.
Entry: 42 (°C)
